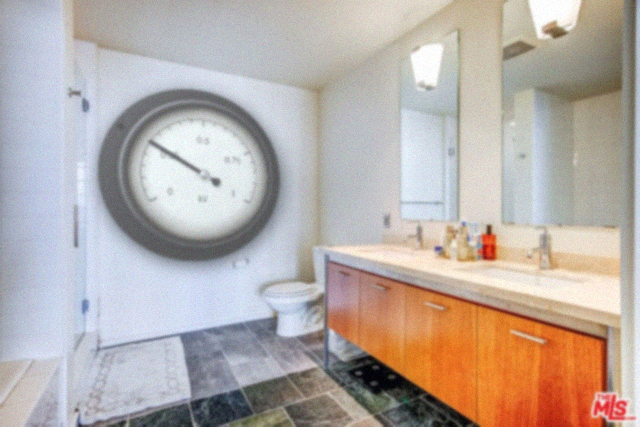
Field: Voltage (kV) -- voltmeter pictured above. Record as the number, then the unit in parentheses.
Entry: 0.25 (kV)
